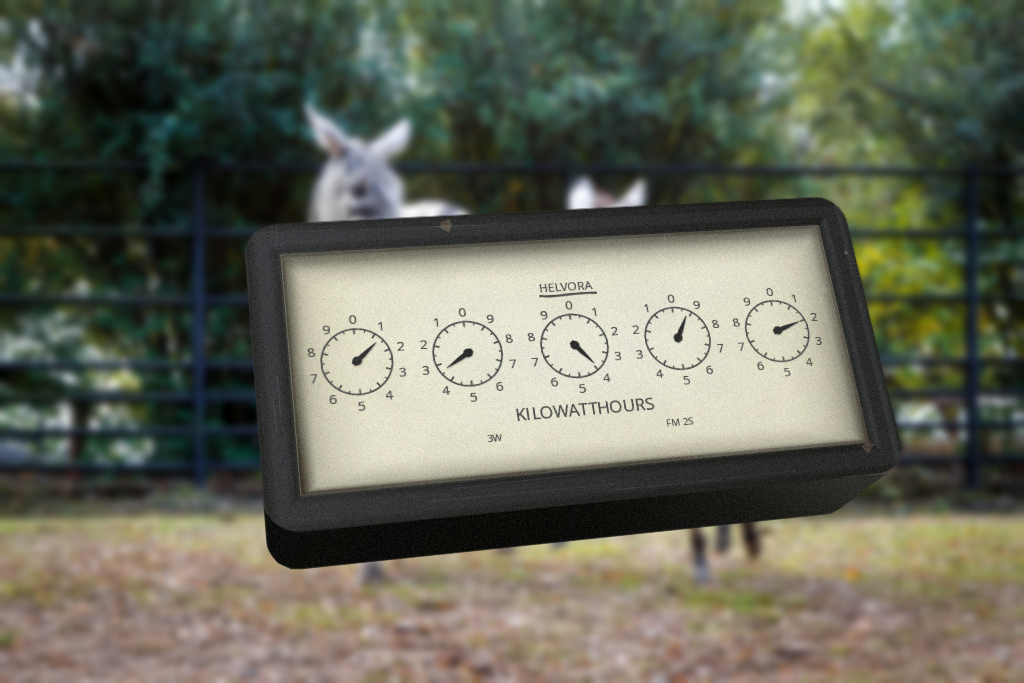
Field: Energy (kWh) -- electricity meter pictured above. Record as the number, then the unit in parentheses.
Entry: 13392 (kWh)
